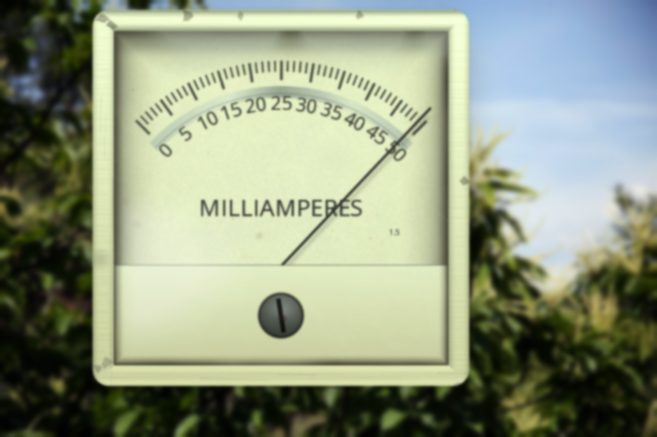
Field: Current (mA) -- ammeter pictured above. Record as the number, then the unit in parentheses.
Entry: 49 (mA)
